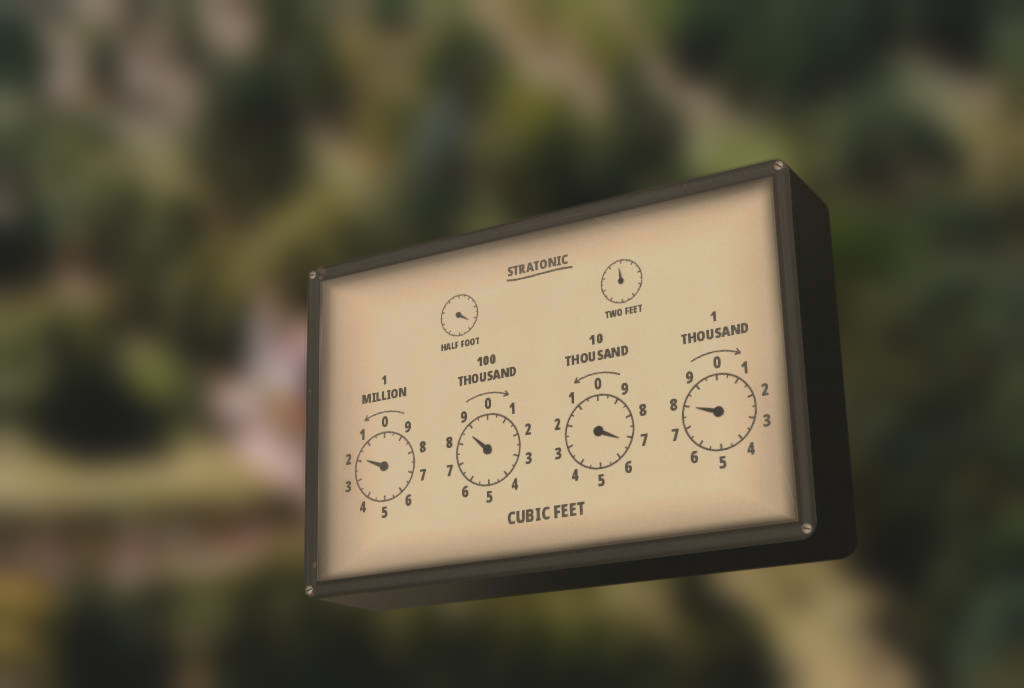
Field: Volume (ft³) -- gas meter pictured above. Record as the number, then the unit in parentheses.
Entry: 186800 (ft³)
